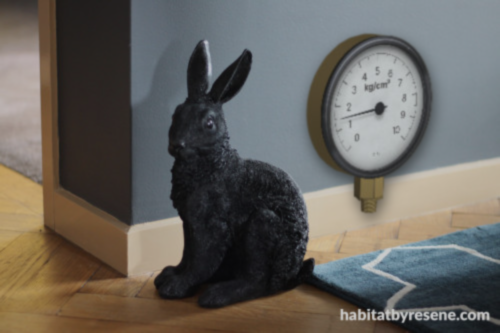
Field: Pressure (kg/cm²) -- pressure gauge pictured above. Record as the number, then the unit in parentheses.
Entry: 1.5 (kg/cm²)
